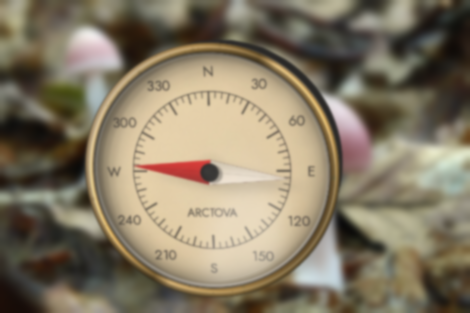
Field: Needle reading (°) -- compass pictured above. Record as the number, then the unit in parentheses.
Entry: 275 (°)
